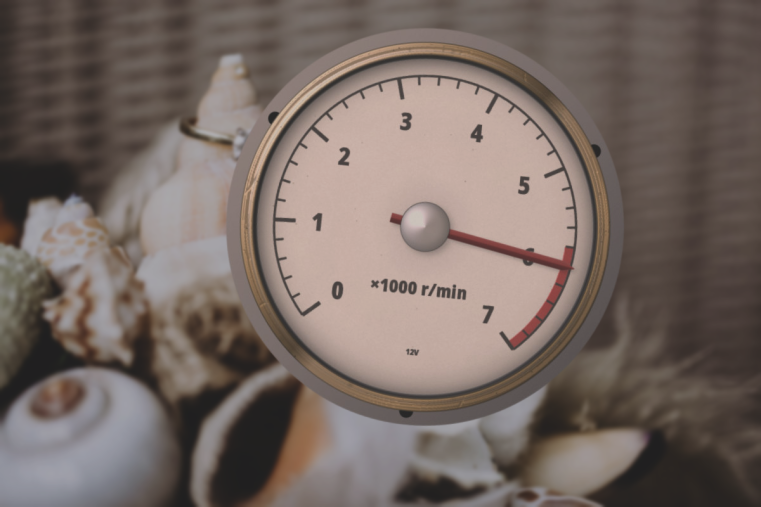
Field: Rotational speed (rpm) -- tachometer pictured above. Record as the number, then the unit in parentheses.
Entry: 6000 (rpm)
